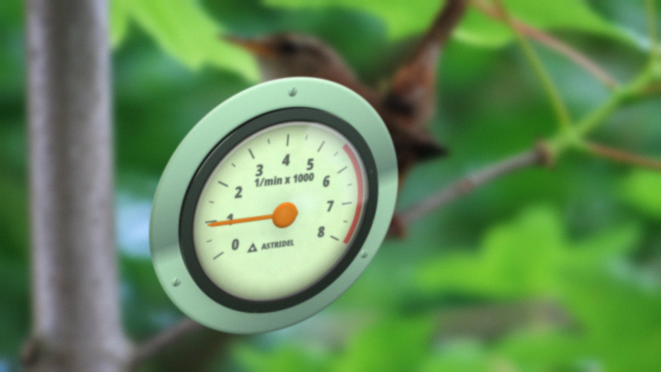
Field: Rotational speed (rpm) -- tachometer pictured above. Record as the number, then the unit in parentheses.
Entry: 1000 (rpm)
